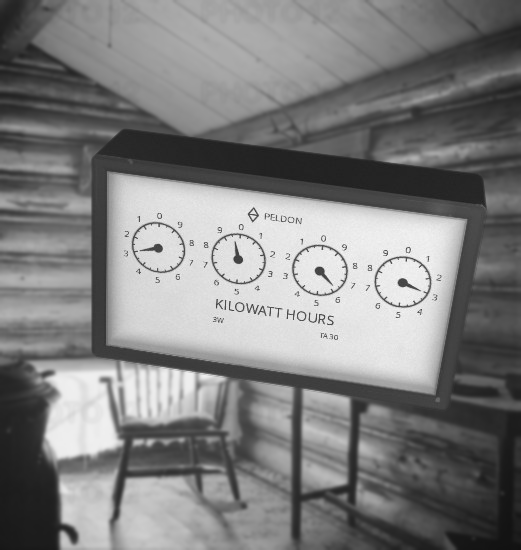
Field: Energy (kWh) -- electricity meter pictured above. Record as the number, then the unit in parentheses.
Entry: 2963 (kWh)
